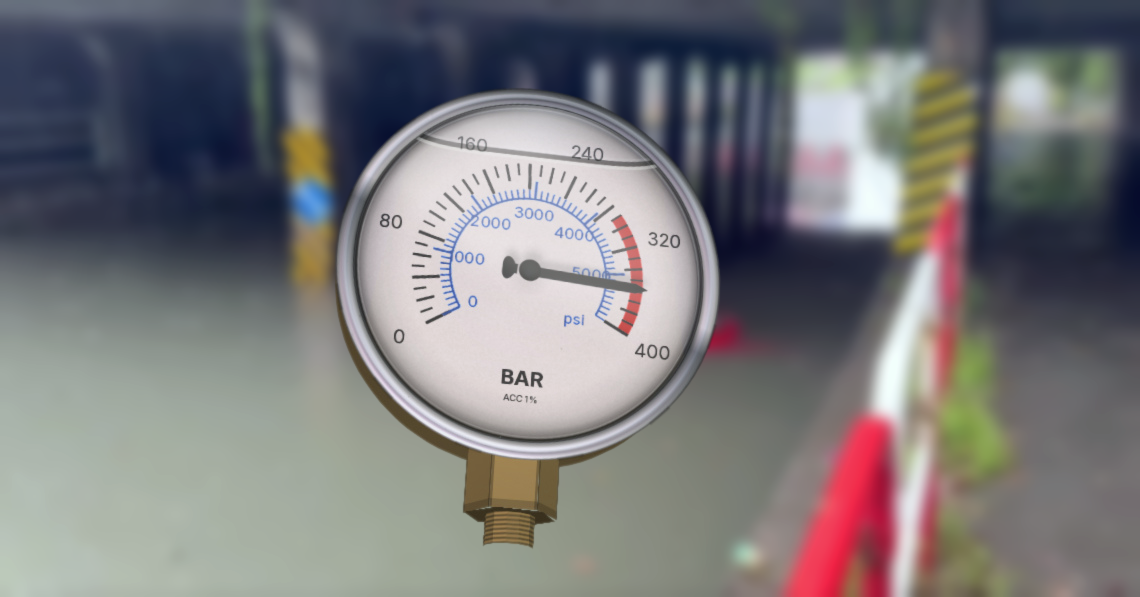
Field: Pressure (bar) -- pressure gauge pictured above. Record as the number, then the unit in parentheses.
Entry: 360 (bar)
